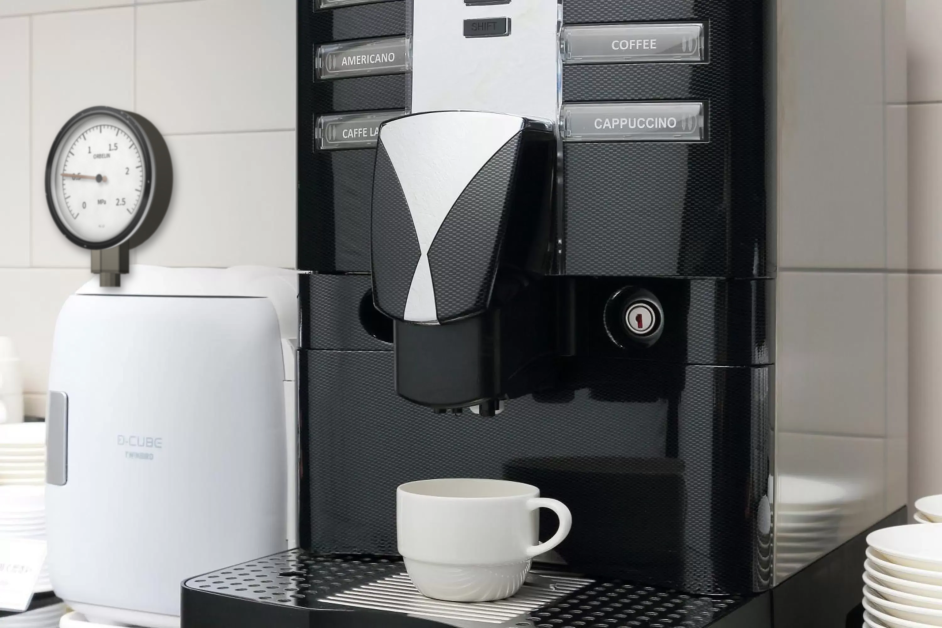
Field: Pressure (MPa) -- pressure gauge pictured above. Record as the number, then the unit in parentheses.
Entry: 0.5 (MPa)
